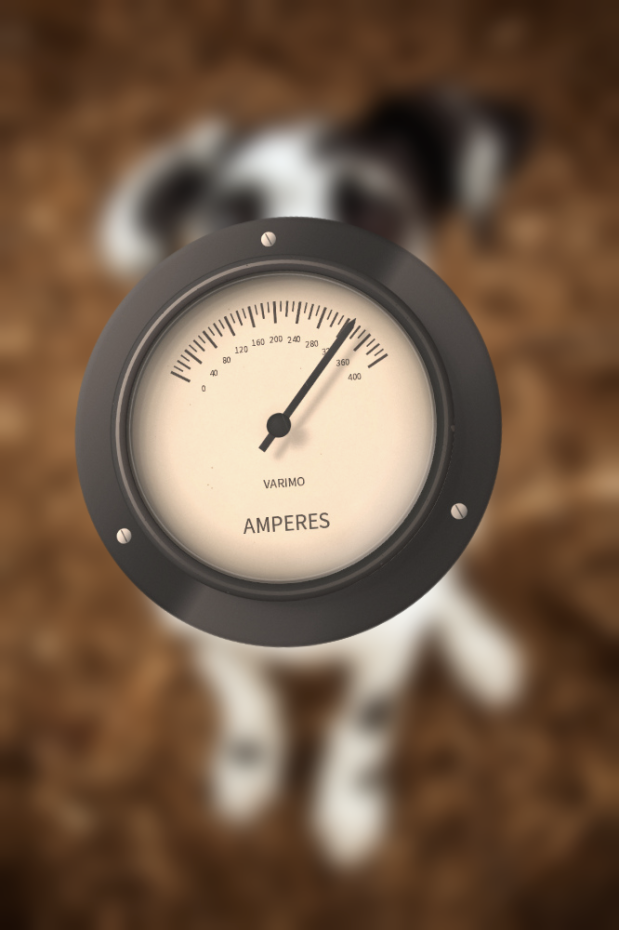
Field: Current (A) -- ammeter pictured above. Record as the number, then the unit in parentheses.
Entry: 330 (A)
